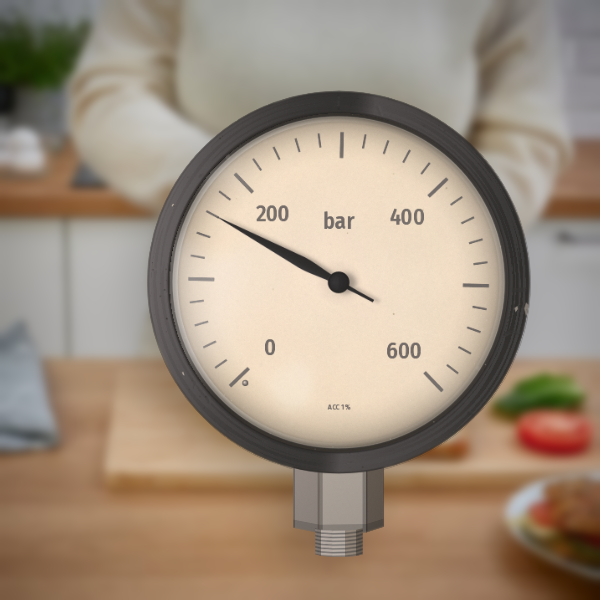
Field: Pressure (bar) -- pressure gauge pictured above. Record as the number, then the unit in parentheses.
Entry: 160 (bar)
